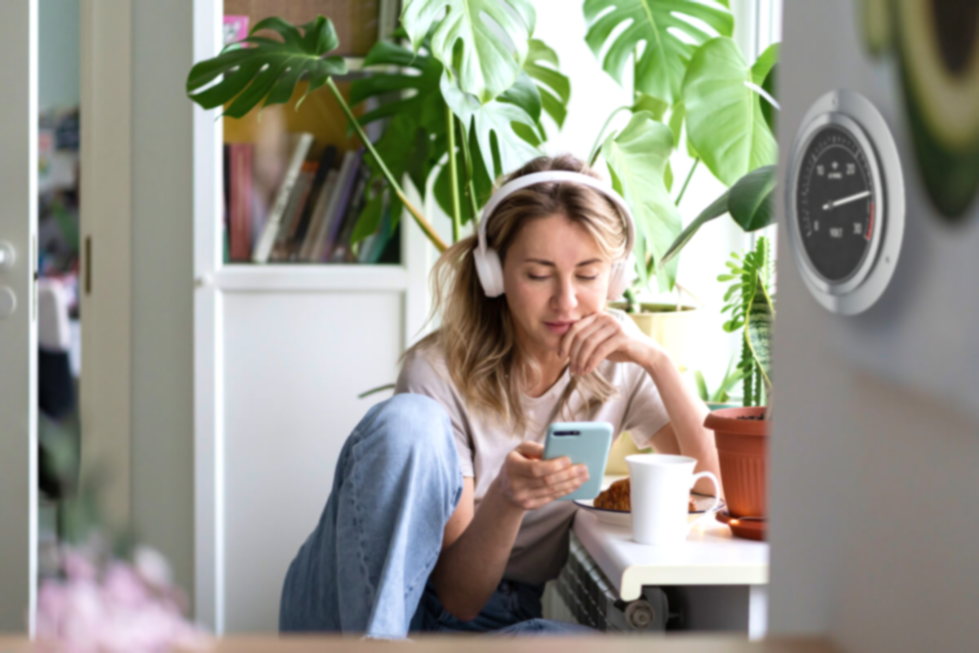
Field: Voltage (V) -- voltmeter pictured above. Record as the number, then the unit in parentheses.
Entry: 25 (V)
